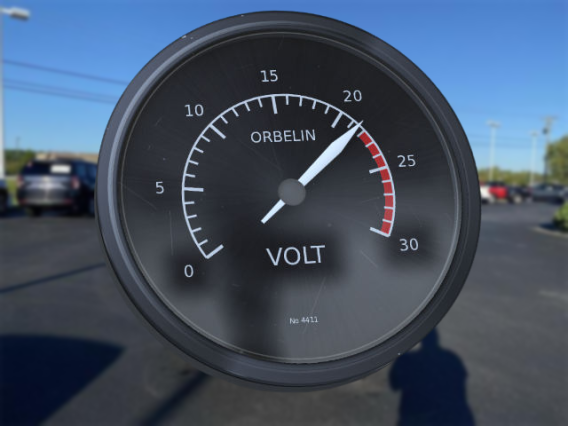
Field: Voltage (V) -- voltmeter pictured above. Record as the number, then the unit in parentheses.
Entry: 21.5 (V)
